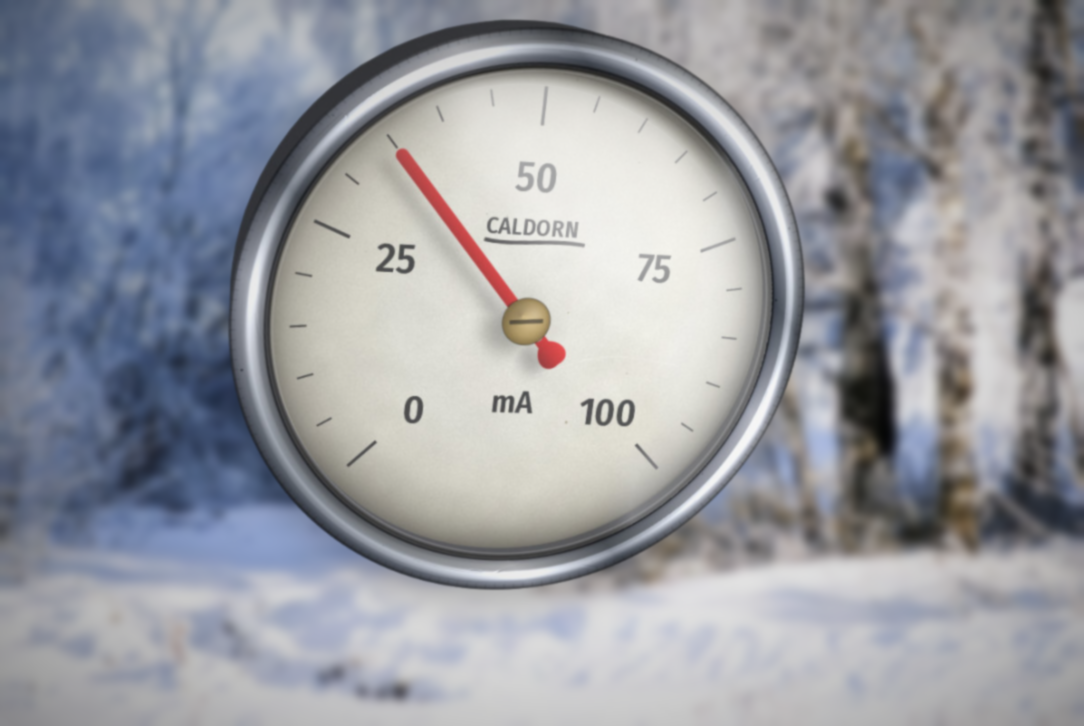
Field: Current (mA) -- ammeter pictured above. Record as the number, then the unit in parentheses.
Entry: 35 (mA)
